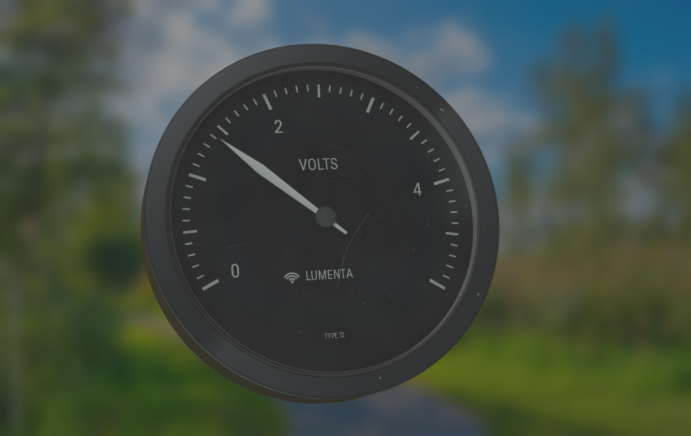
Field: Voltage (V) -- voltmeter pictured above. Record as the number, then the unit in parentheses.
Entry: 1.4 (V)
